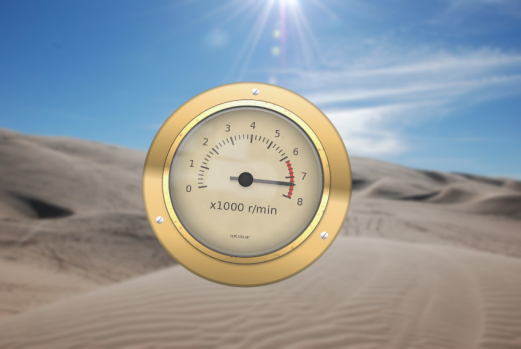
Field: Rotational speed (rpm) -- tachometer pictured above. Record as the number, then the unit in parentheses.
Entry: 7400 (rpm)
